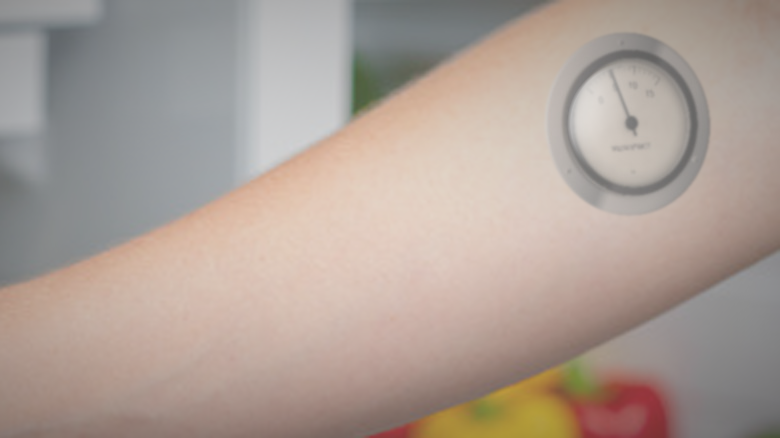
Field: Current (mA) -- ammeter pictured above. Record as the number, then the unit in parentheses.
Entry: 5 (mA)
